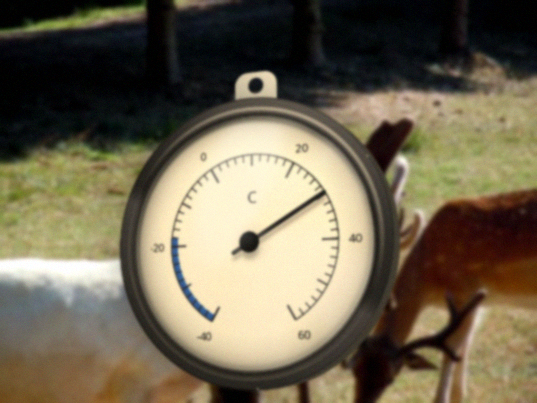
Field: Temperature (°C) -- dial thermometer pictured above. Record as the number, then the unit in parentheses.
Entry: 30 (°C)
